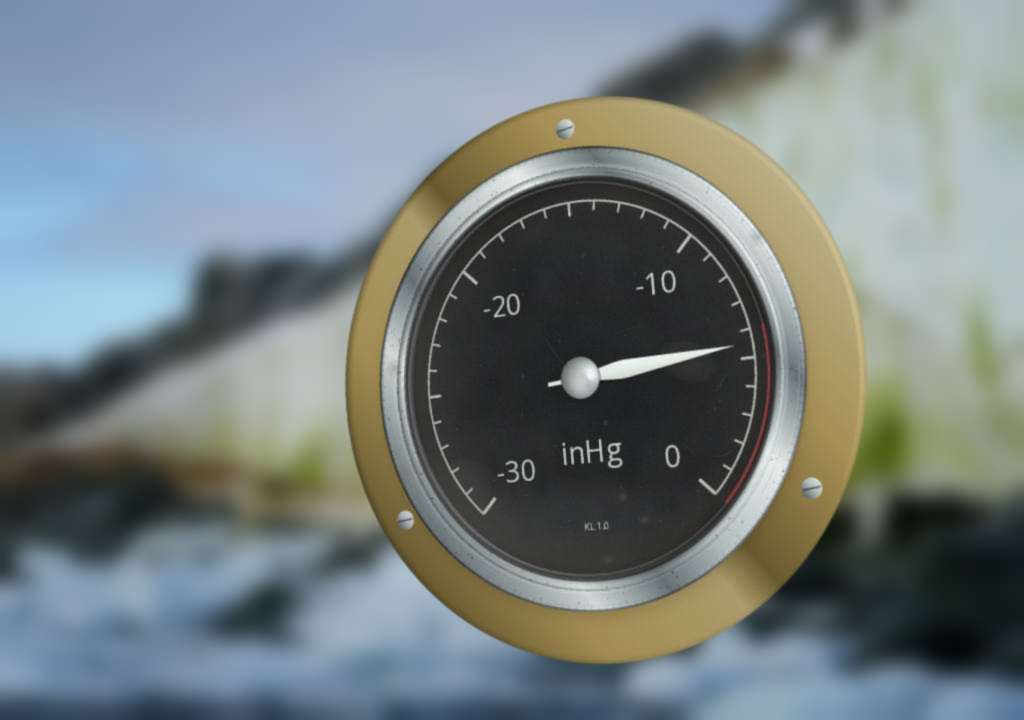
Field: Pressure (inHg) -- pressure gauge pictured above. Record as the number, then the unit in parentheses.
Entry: -5.5 (inHg)
